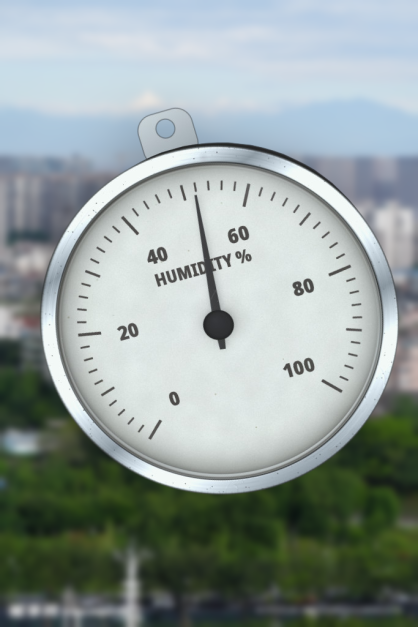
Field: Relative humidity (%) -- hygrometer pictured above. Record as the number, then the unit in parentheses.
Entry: 52 (%)
